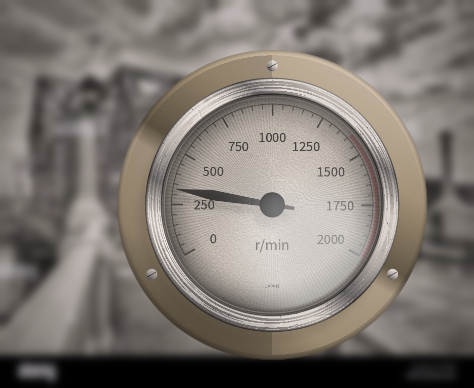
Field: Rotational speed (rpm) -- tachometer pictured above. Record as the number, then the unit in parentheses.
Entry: 325 (rpm)
